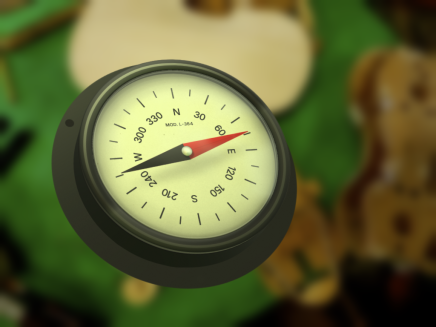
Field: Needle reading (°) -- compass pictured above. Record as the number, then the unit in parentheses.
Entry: 75 (°)
